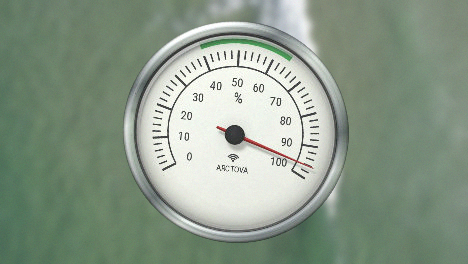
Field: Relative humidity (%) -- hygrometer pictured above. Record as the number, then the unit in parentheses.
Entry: 96 (%)
